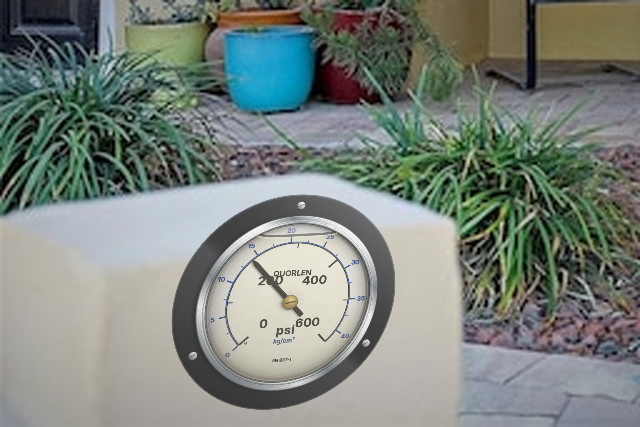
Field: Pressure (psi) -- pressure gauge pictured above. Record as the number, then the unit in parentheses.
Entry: 200 (psi)
